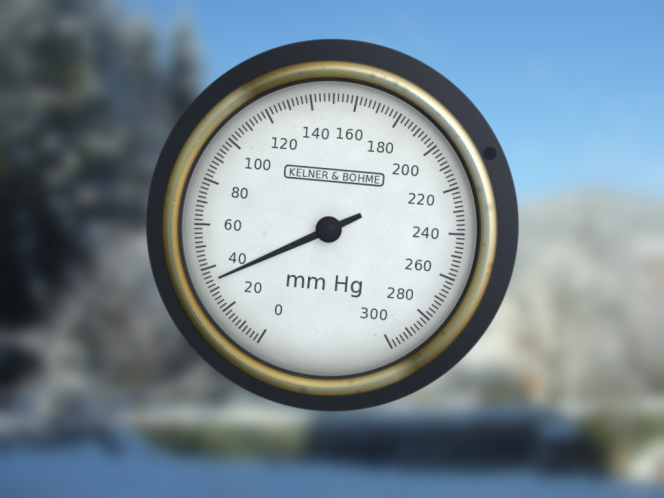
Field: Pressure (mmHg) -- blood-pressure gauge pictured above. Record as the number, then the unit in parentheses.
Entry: 34 (mmHg)
